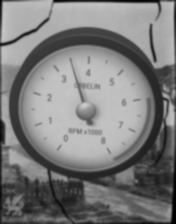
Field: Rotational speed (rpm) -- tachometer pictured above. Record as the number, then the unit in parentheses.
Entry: 3500 (rpm)
